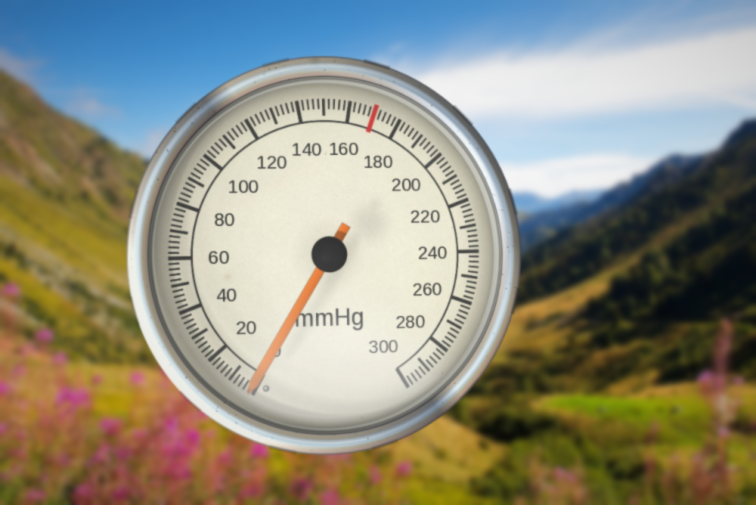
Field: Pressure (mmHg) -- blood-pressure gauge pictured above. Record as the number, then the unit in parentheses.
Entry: 2 (mmHg)
